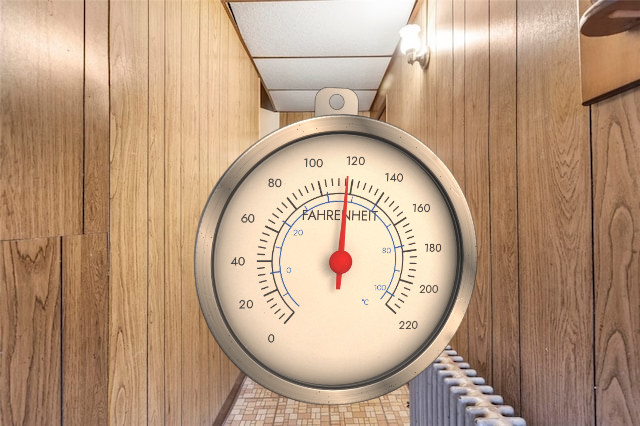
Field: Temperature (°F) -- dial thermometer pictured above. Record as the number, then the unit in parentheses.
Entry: 116 (°F)
